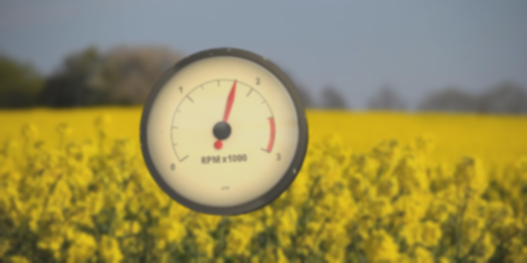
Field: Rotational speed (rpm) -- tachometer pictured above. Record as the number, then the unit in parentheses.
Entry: 1750 (rpm)
